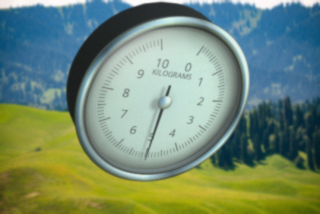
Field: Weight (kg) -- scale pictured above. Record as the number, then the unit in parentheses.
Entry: 5 (kg)
